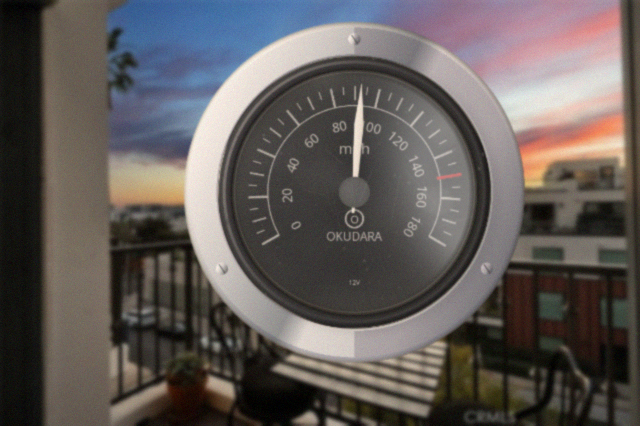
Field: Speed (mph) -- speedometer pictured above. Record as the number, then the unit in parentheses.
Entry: 92.5 (mph)
